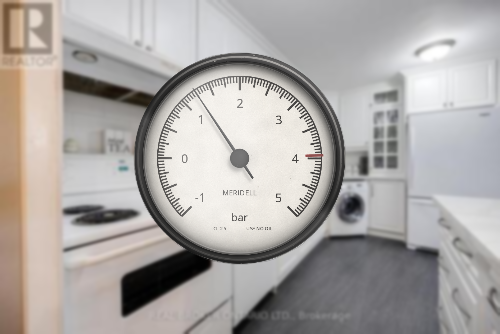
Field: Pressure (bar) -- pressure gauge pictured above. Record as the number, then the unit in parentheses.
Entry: 1.25 (bar)
